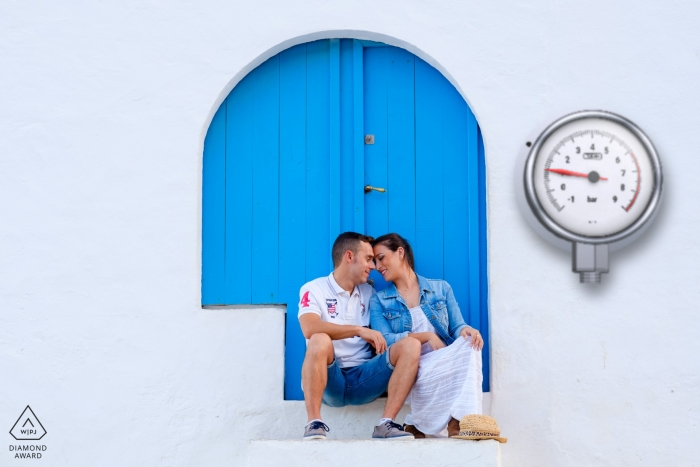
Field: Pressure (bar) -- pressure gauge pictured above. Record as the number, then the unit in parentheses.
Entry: 1 (bar)
